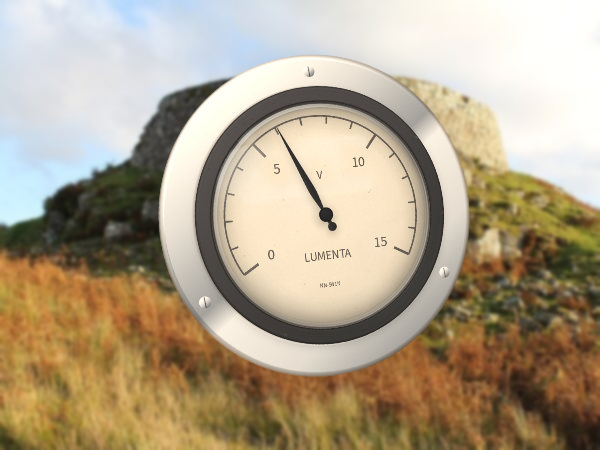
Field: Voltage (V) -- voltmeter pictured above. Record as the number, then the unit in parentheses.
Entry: 6 (V)
